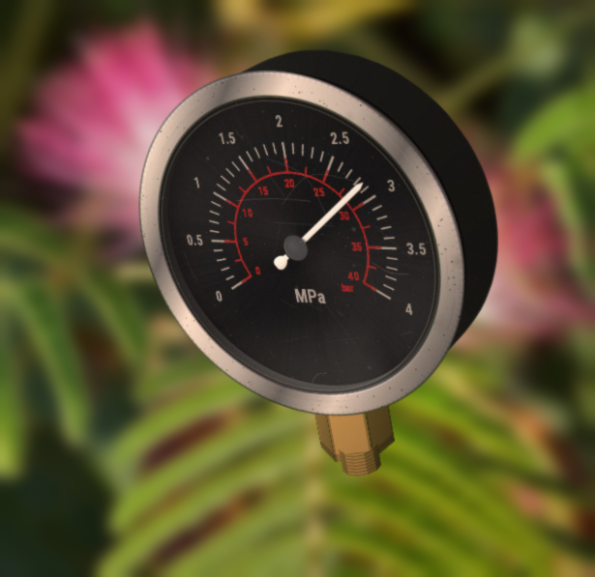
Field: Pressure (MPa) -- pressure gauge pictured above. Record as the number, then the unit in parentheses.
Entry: 2.85 (MPa)
